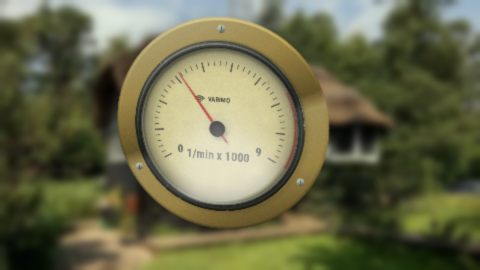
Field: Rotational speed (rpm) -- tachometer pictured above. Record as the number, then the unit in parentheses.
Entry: 3200 (rpm)
